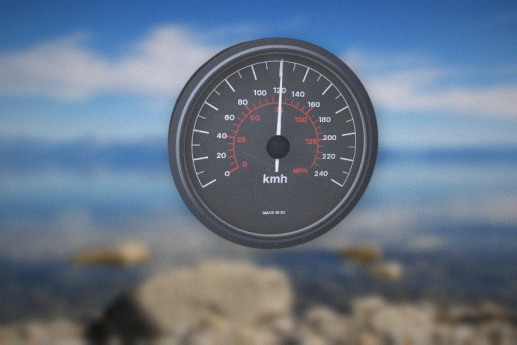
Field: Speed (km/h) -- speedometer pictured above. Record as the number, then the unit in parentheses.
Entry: 120 (km/h)
